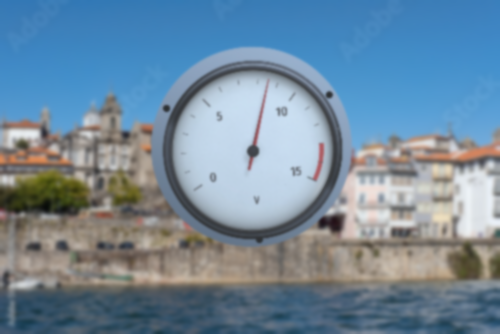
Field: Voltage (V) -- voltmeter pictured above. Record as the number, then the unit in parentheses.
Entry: 8.5 (V)
